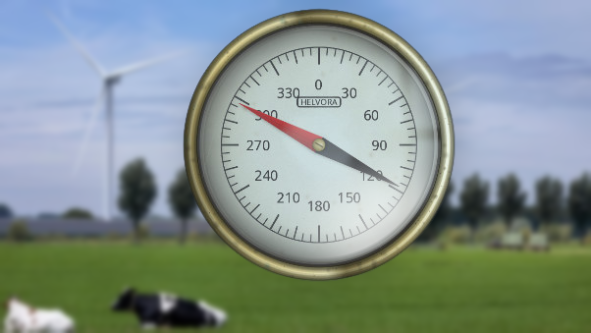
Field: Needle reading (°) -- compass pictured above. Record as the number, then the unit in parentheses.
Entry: 297.5 (°)
